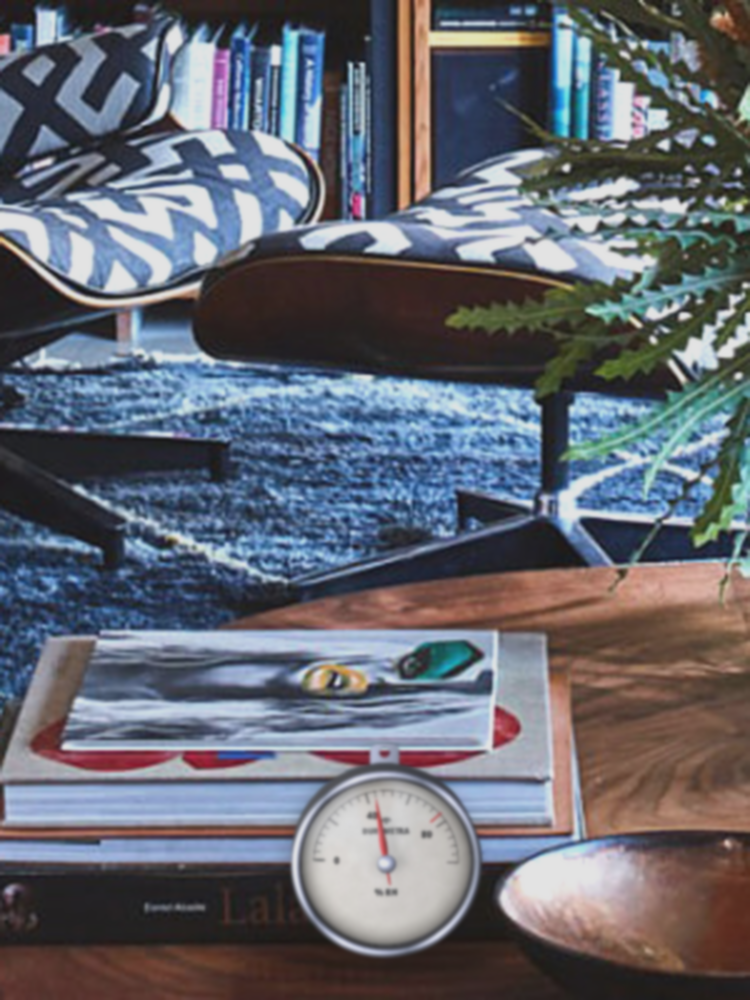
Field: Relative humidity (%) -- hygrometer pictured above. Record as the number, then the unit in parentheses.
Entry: 44 (%)
